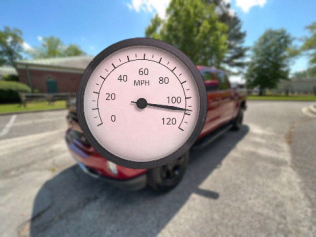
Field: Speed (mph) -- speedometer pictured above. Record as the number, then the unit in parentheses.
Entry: 107.5 (mph)
